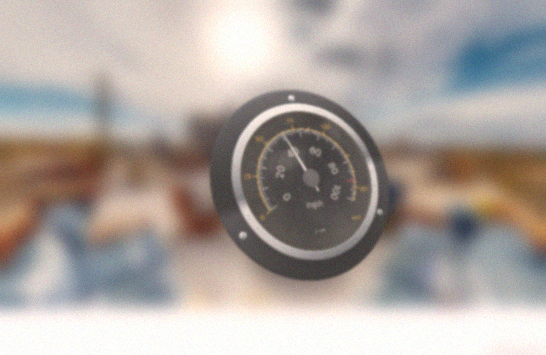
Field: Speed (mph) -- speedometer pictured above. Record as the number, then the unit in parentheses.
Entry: 40 (mph)
